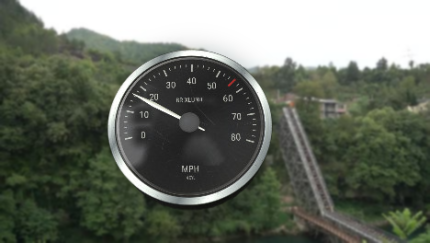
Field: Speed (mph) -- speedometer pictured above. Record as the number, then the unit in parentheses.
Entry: 16 (mph)
